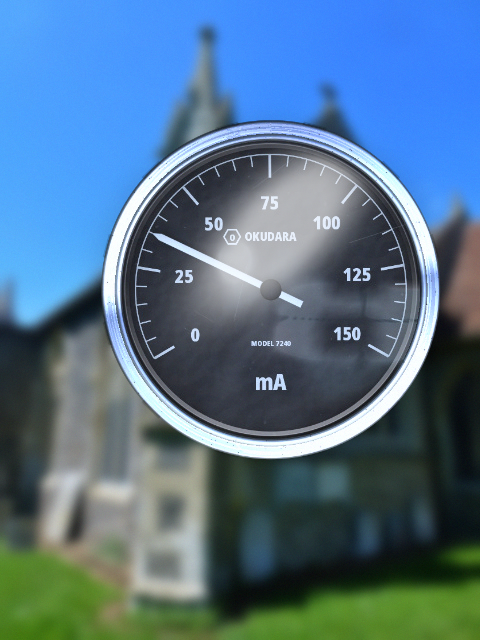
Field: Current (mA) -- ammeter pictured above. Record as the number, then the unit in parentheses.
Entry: 35 (mA)
